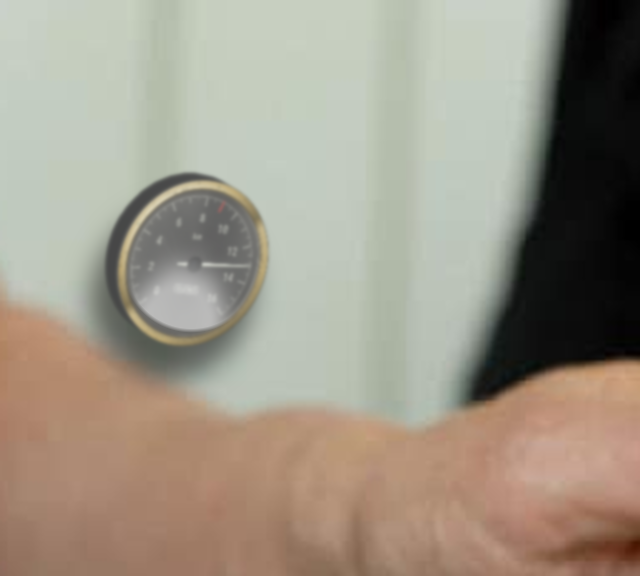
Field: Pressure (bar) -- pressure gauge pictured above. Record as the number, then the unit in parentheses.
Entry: 13 (bar)
